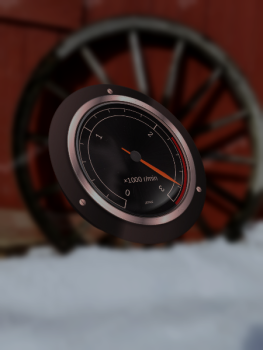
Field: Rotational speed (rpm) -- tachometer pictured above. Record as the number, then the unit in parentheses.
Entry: 2800 (rpm)
